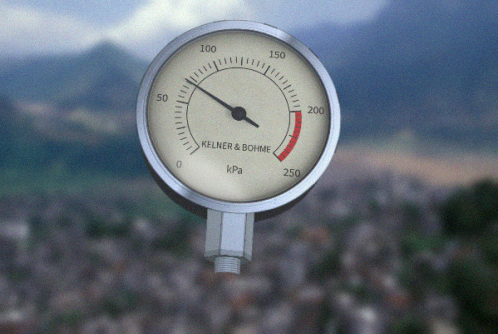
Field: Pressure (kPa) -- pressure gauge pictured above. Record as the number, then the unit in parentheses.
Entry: 70 (kPa)
